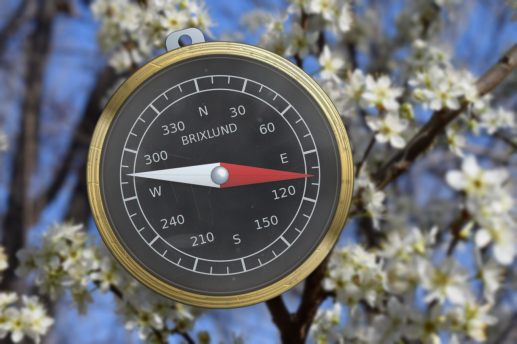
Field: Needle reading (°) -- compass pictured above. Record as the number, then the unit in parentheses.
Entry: 105 (°)
